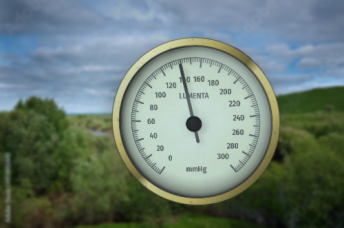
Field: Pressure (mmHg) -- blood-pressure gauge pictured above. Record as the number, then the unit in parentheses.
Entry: 140 (mmHg)
